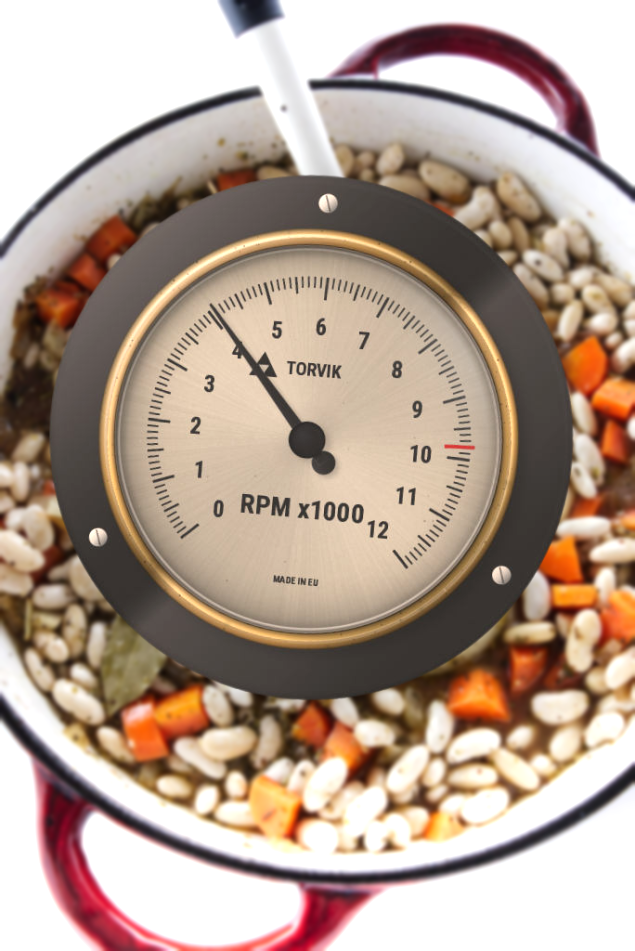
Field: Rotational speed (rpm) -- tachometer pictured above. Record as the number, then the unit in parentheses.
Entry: 4100 (rpm)
